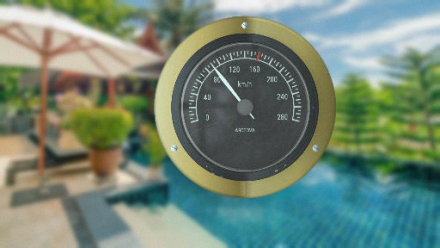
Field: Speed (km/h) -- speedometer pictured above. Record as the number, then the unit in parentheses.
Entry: 90 (km/h)
